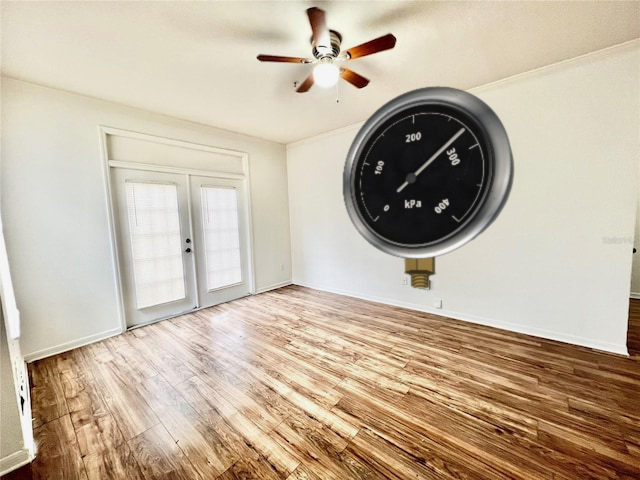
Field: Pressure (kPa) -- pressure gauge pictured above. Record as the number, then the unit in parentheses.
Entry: 275 (kPa)
